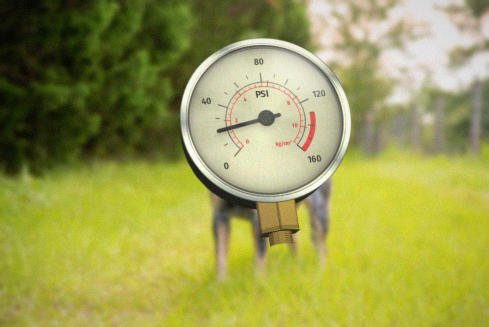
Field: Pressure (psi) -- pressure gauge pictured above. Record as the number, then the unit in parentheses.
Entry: 20 (psi)
